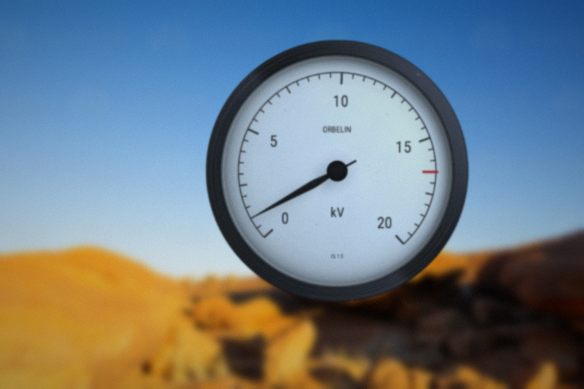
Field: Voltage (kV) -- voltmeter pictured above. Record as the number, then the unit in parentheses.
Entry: 1 (kV)
